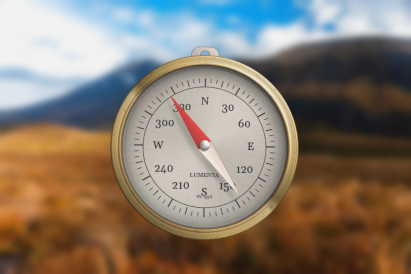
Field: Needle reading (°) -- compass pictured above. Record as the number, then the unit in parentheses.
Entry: 325 (°)
